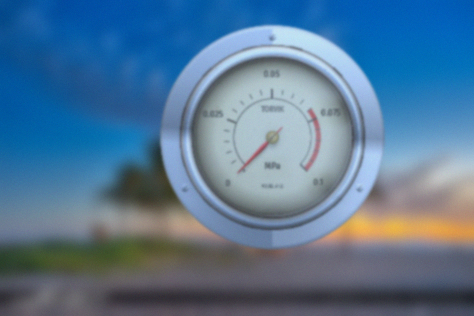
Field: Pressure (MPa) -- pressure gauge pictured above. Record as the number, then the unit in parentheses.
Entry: 0 (MPa)
